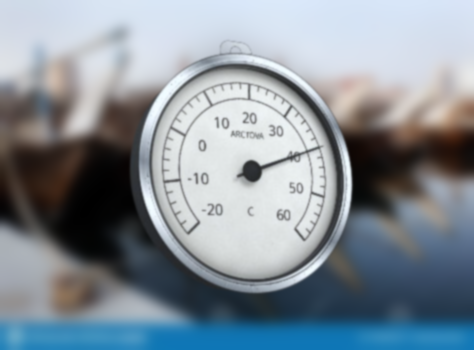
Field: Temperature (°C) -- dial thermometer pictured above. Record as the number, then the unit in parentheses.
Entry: 40 (°C)
